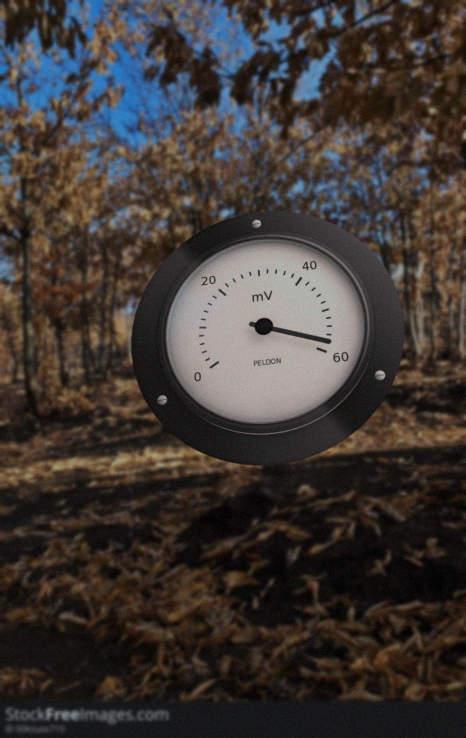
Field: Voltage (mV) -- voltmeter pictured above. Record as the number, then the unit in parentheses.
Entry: 58 (mV)
